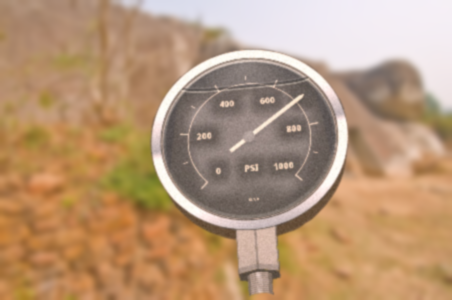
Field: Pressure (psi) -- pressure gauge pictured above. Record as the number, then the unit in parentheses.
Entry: 700 (psi)
